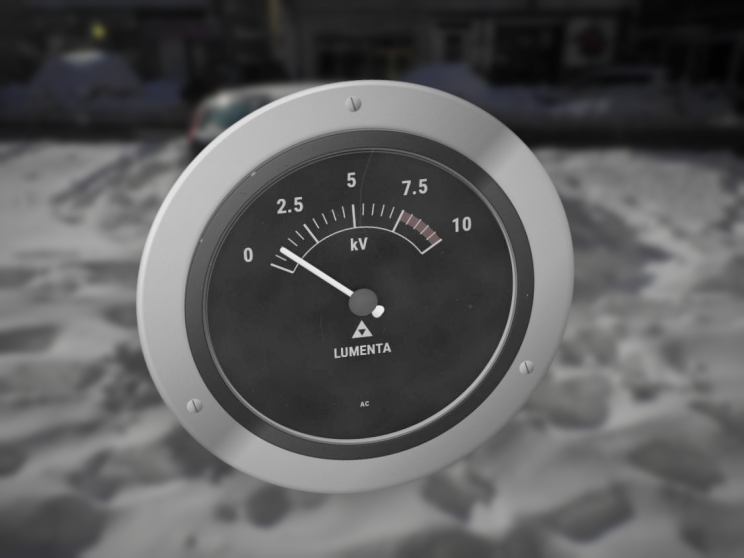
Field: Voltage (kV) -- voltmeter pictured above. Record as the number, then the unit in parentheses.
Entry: 1 (kV)
